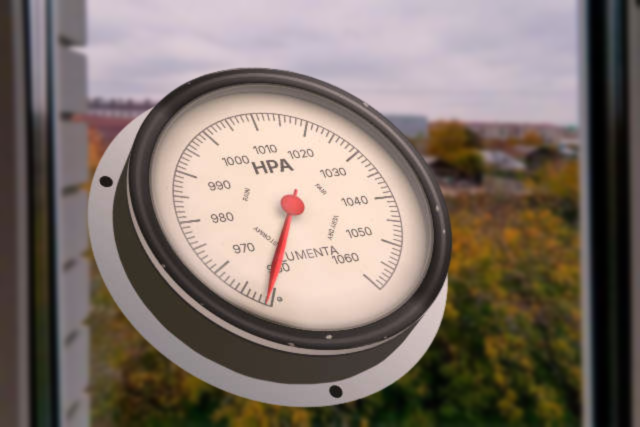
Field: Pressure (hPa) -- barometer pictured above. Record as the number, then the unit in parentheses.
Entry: 961 (hPa)
